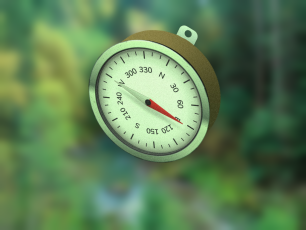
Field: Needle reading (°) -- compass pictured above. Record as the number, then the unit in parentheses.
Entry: 90 (°)
